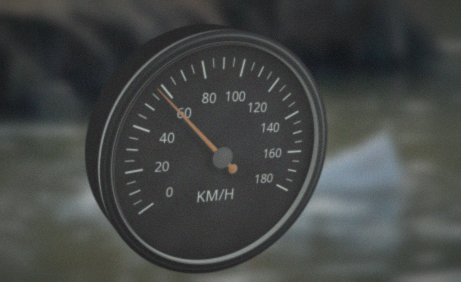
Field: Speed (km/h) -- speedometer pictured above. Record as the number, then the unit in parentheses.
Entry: 57.5 (km/h)
